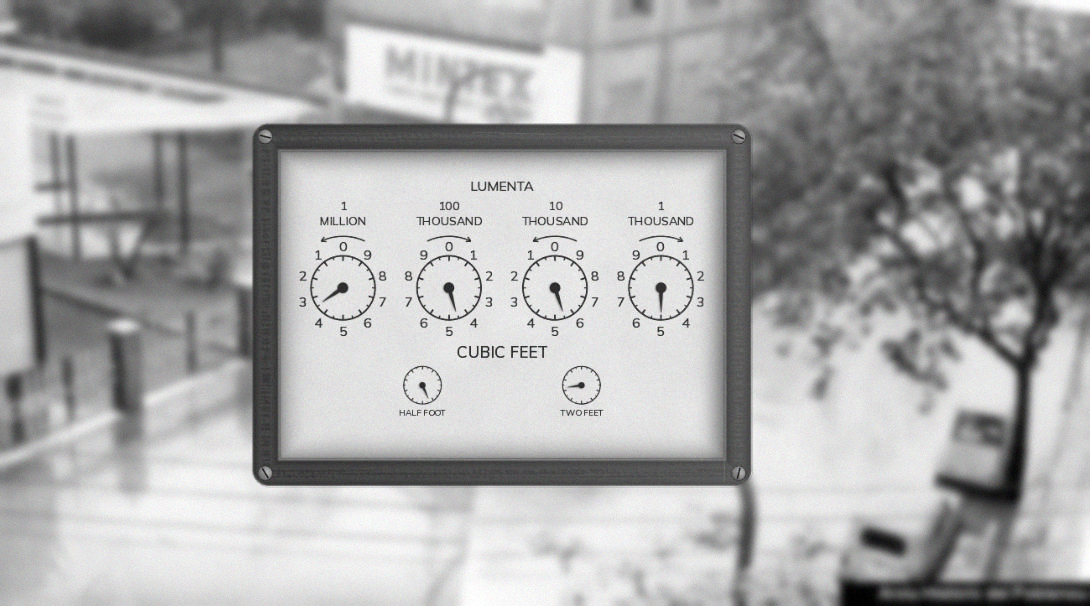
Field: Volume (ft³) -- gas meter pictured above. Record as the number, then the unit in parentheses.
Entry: 345500 (ft³)
